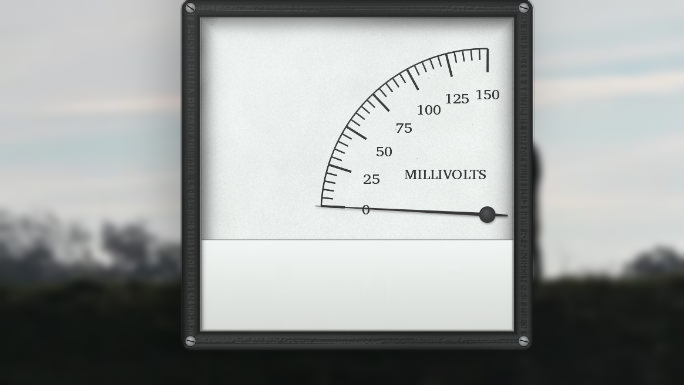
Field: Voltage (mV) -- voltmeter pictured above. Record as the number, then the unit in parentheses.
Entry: 0 (mV)
